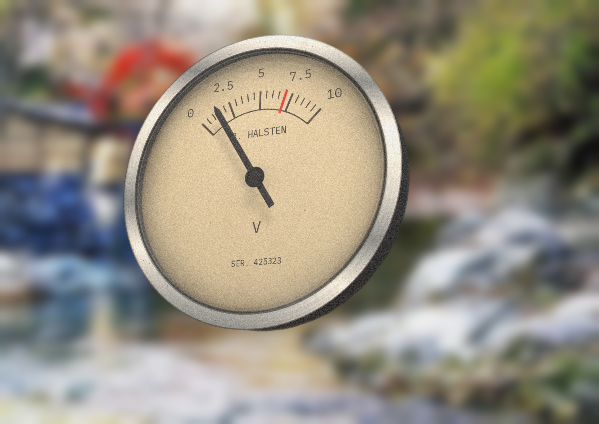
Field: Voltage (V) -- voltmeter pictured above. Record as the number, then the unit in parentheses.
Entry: 1.5 (V)
